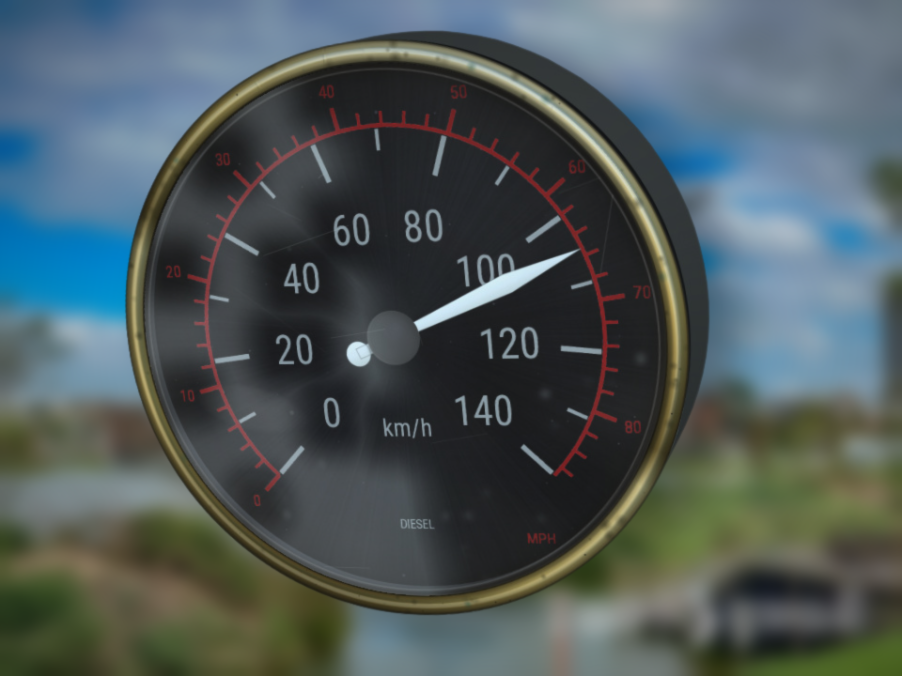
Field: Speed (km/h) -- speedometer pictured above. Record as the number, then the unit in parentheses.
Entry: 105 (km/h)
